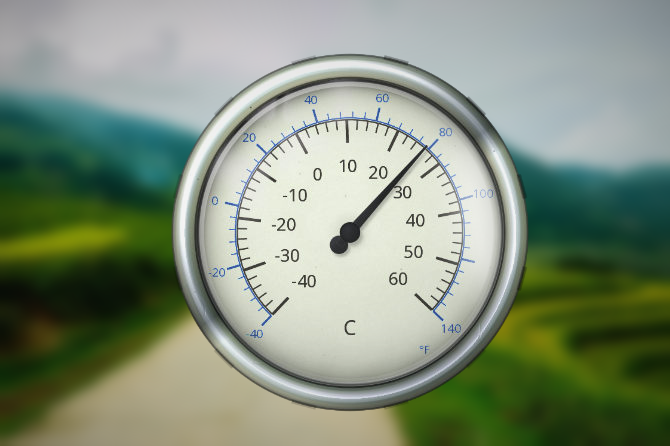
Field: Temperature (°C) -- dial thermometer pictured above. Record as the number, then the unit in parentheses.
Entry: 26 (°C)
